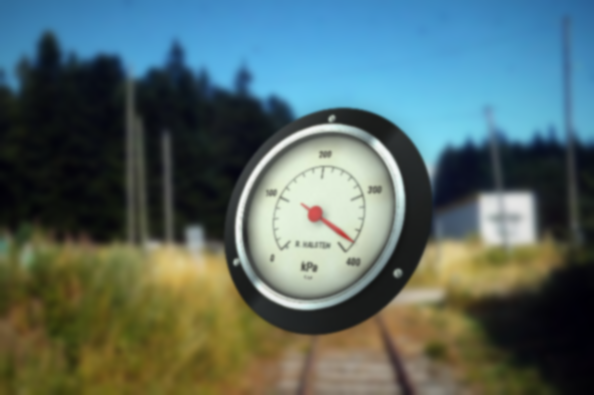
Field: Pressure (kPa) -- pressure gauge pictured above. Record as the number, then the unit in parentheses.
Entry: 380 (kPa)
